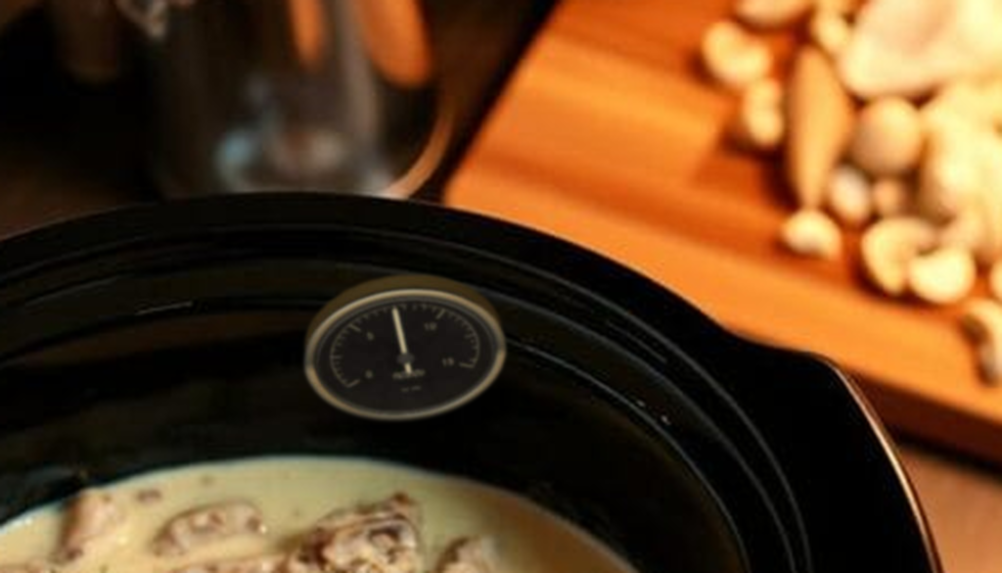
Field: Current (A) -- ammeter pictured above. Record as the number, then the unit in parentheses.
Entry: 7.5 (A)
